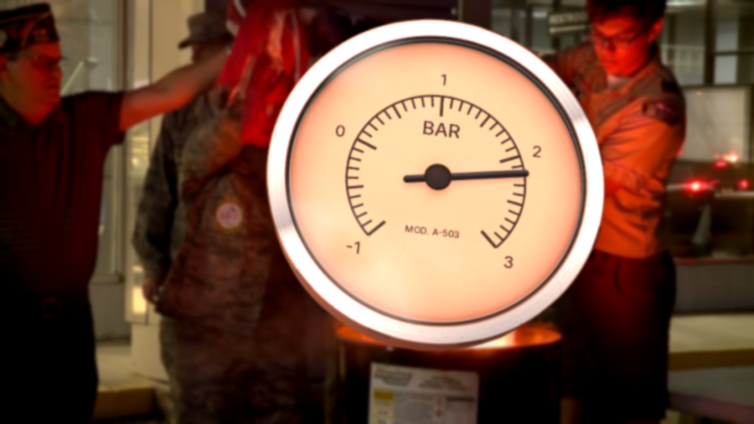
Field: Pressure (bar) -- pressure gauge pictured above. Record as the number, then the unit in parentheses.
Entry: 2.2 (bar)
